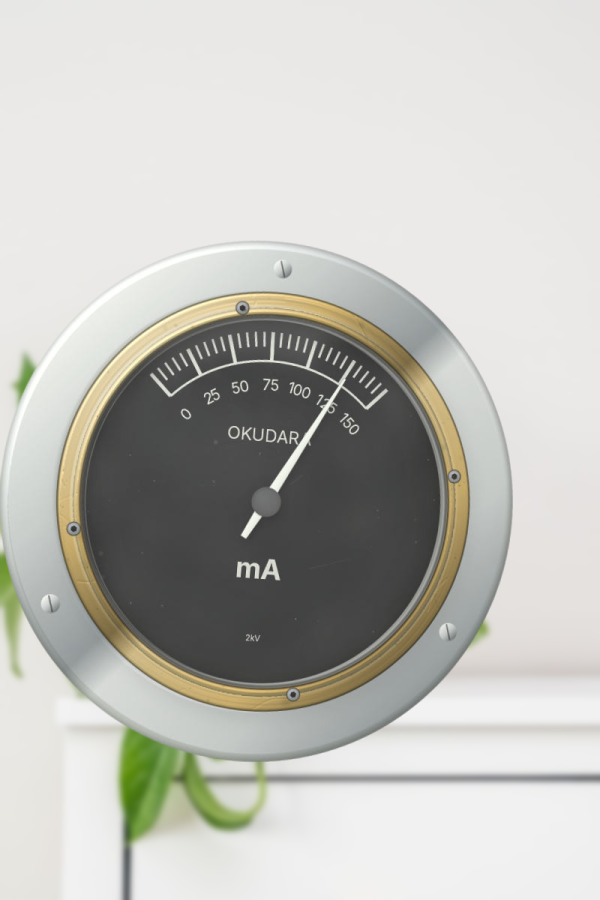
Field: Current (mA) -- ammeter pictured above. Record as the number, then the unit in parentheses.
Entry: 125 (mA)
